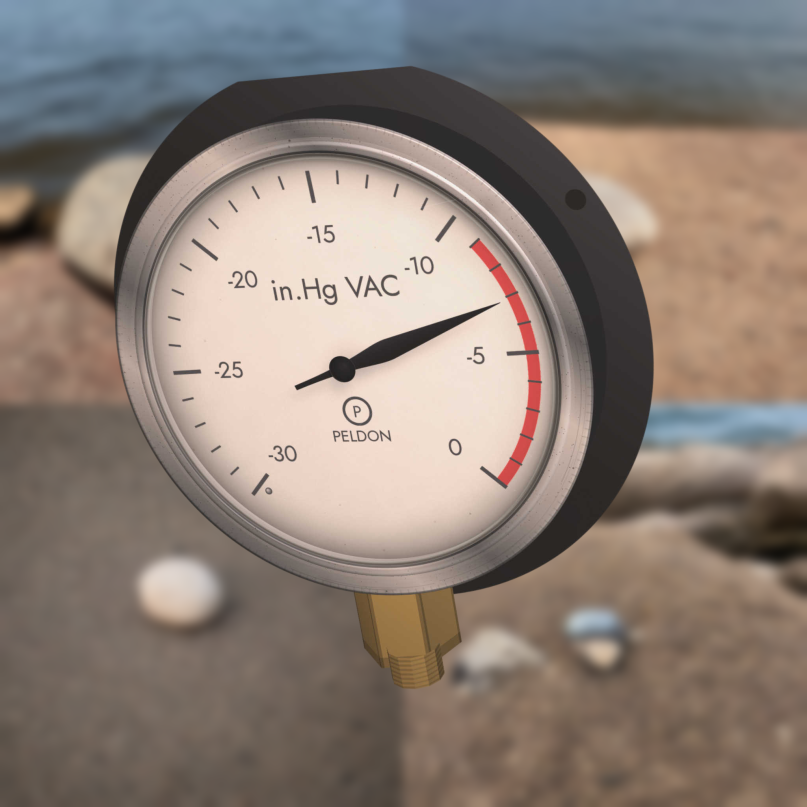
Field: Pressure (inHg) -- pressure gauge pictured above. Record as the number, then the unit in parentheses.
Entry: -7 (inHg)
